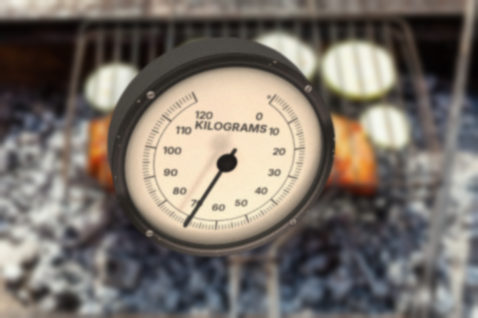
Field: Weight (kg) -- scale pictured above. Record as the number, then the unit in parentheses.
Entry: 70 (kg)
